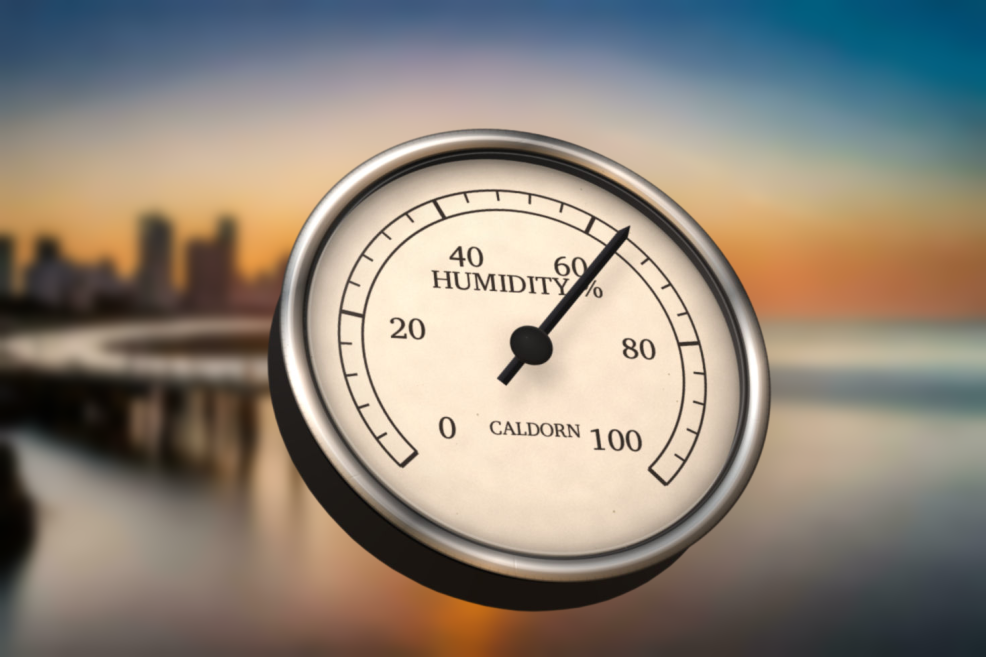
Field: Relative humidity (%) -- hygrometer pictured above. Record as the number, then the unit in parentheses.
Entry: 64 (%)
